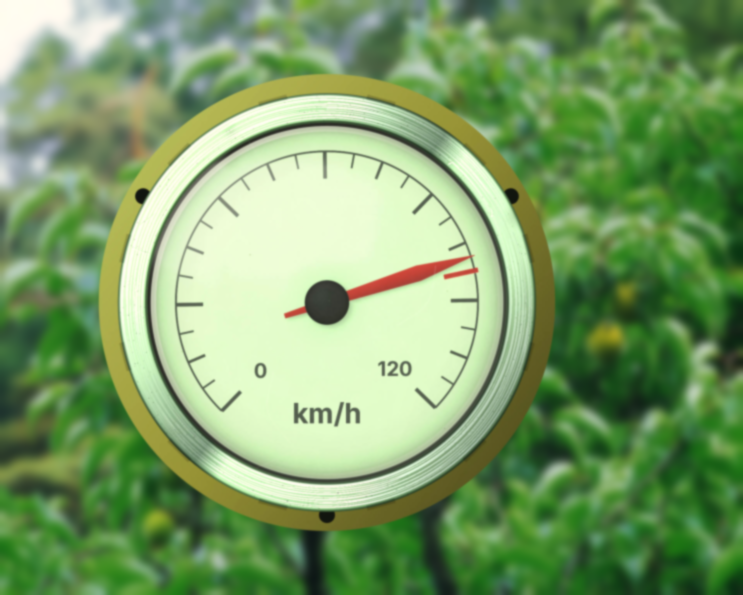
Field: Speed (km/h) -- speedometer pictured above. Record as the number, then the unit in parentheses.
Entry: 92.5 (km/h)
